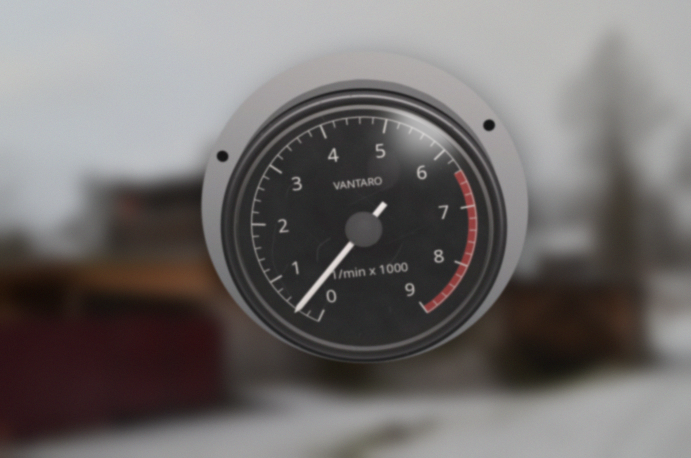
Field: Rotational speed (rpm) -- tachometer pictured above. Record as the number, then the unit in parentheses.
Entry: 400 (rpm)
